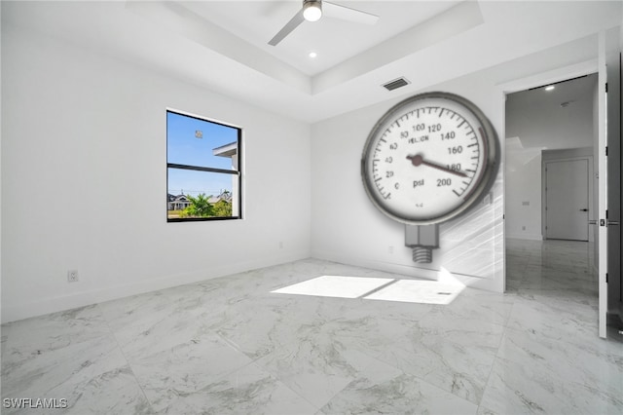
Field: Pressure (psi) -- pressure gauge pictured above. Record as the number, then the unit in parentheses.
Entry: 185 (psi)
